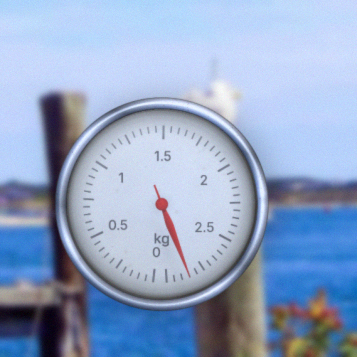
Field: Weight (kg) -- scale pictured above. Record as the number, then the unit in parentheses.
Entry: 2.85 (kg)
